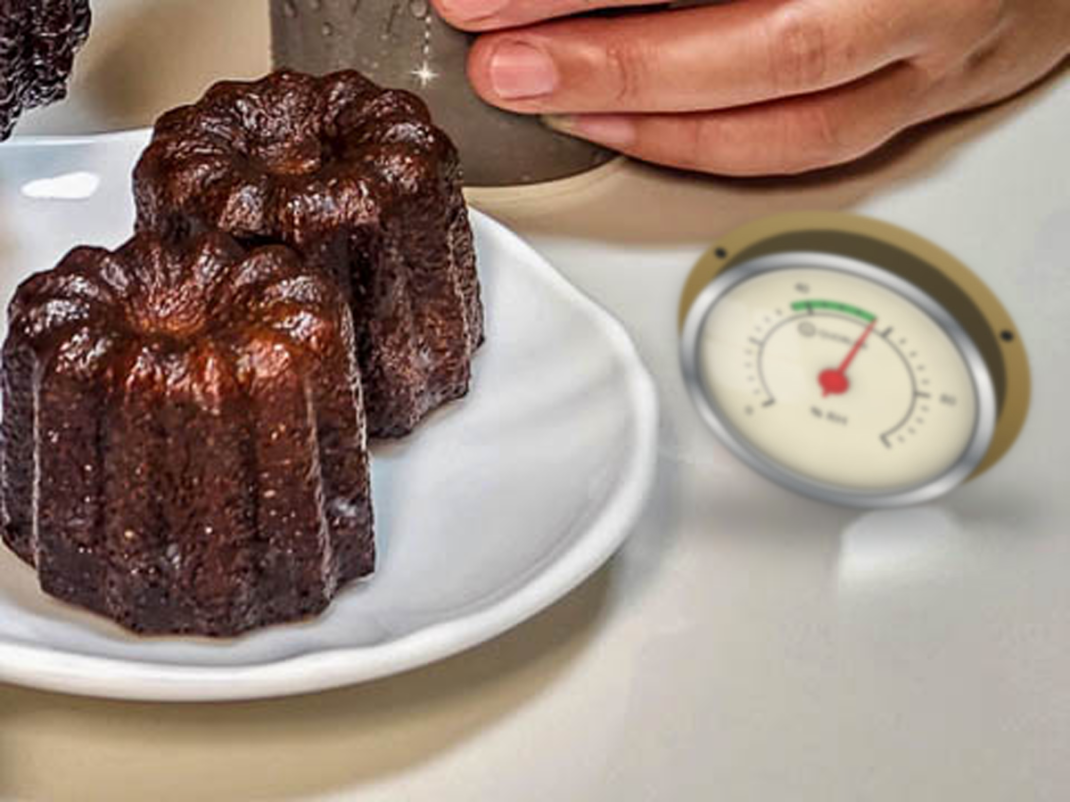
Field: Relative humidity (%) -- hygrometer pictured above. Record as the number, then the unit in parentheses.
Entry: 56 (%)
